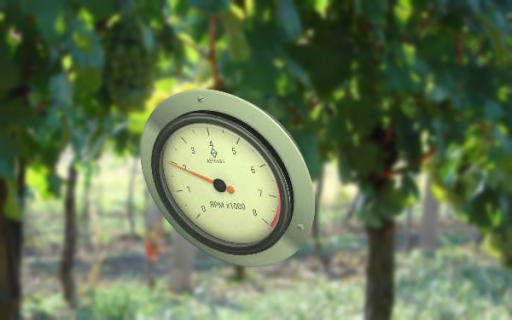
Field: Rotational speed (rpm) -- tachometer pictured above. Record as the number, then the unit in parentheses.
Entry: 2000 (rpm)
